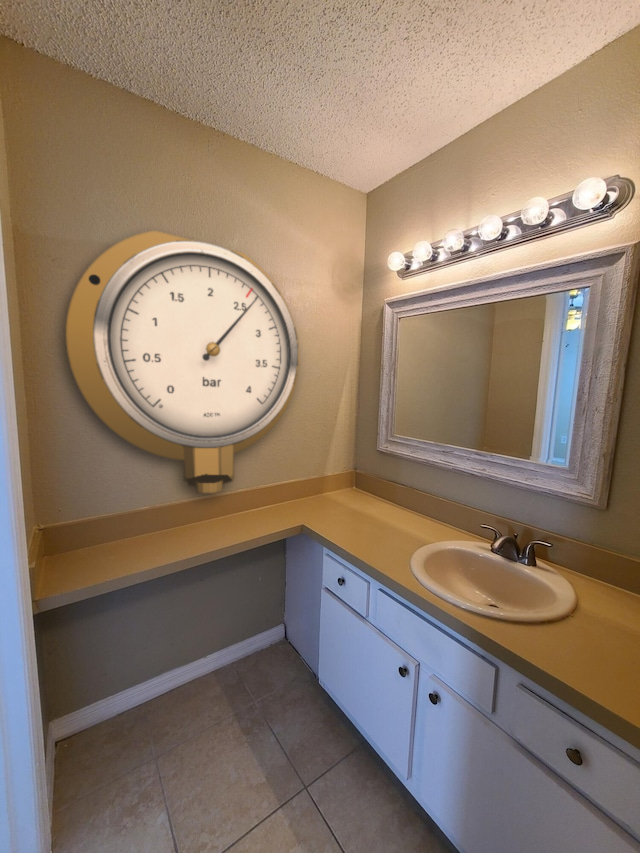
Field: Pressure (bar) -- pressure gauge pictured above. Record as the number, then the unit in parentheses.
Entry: 2.6 (bar)
